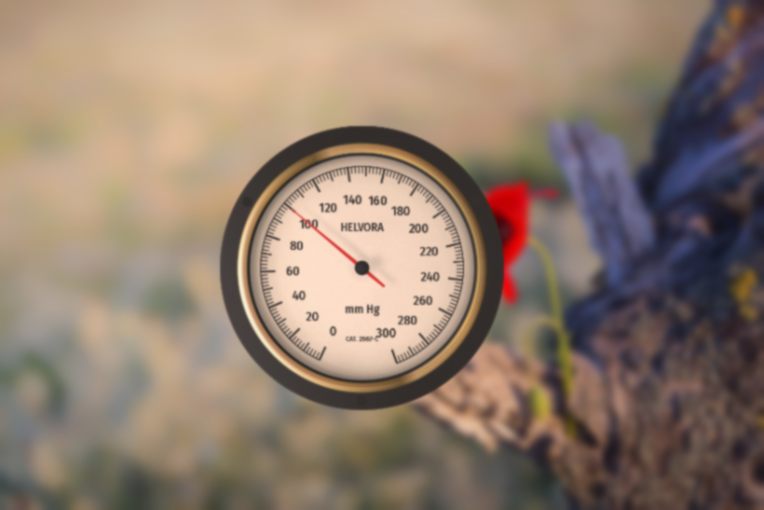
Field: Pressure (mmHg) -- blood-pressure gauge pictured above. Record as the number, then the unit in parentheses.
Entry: 100 (mmHg)
